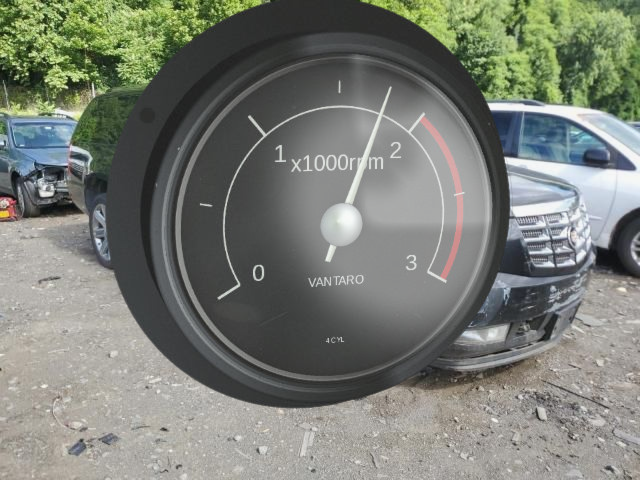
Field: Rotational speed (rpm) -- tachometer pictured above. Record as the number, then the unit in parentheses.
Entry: 1750 (rpm)
